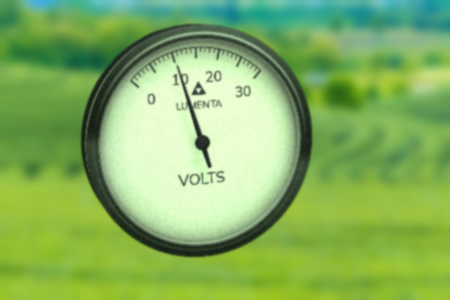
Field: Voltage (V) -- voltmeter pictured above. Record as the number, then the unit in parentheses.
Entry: 10 (V)
